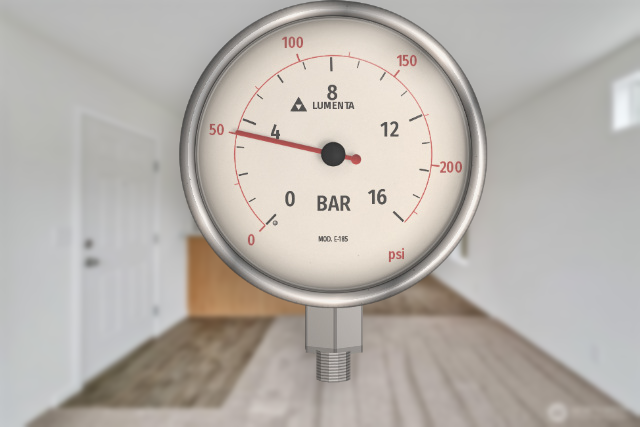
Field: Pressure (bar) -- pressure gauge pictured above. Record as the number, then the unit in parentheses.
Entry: 3.5 (bar)
